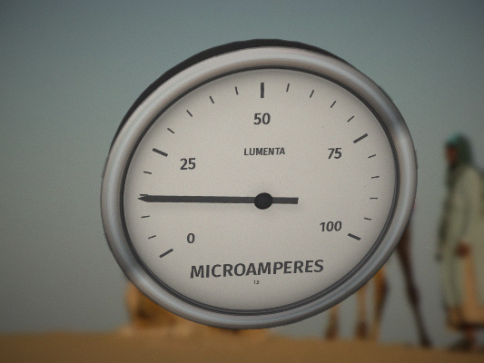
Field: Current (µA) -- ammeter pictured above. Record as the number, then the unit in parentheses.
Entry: 15 (µA)
